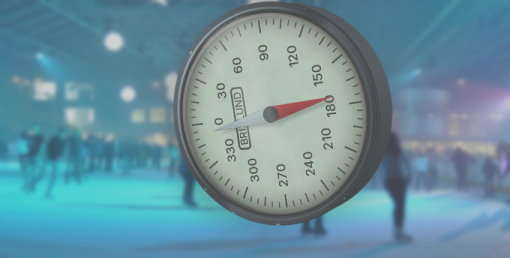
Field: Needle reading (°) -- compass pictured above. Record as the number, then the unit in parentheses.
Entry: 172.5 (°)
